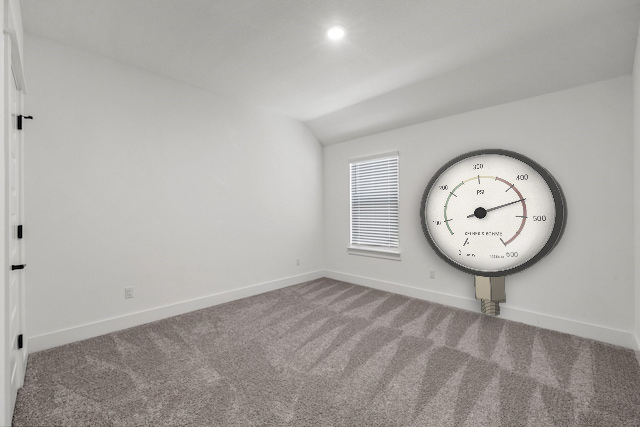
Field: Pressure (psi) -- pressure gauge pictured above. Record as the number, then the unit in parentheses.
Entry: 450 (psi)
